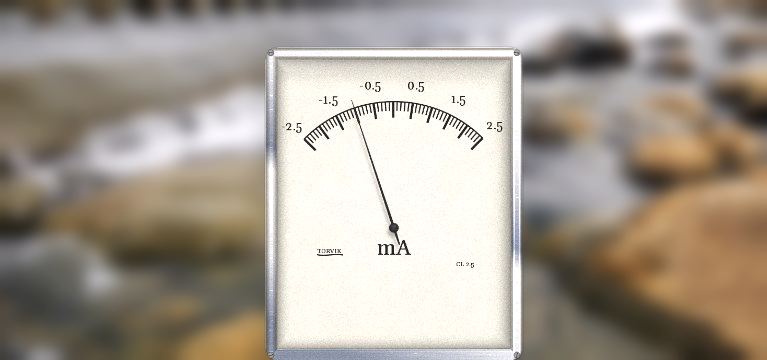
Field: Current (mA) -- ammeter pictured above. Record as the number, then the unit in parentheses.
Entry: -1 (mA)
